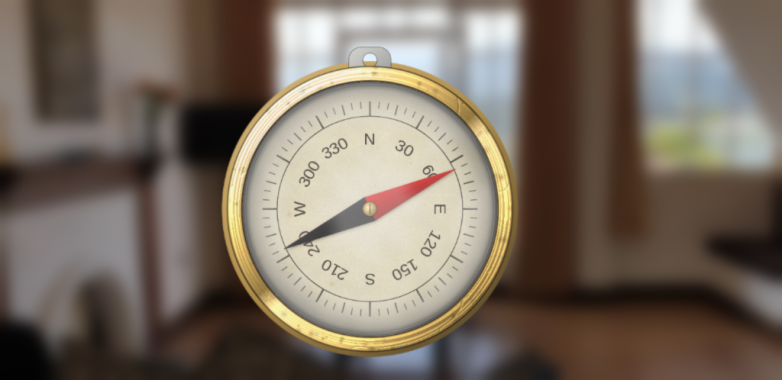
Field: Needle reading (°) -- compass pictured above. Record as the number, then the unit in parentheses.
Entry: 65 (°)
